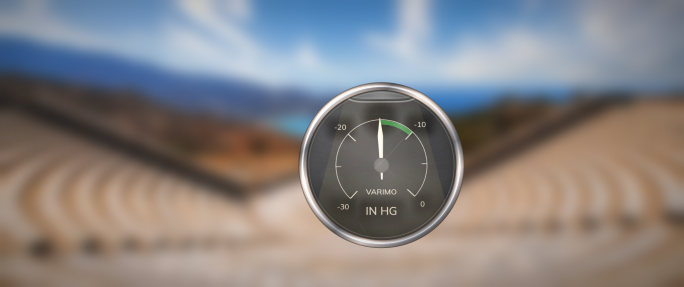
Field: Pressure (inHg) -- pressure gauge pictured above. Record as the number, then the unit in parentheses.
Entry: -15 (inHg)
